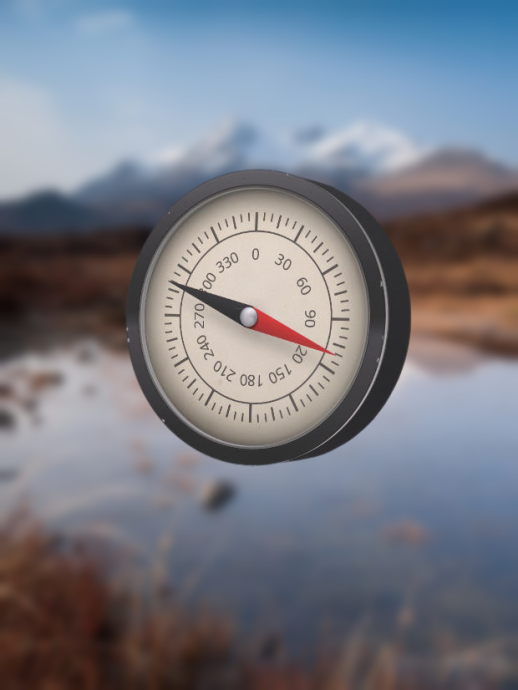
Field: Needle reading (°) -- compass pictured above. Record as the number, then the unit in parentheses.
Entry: 110 (°)
